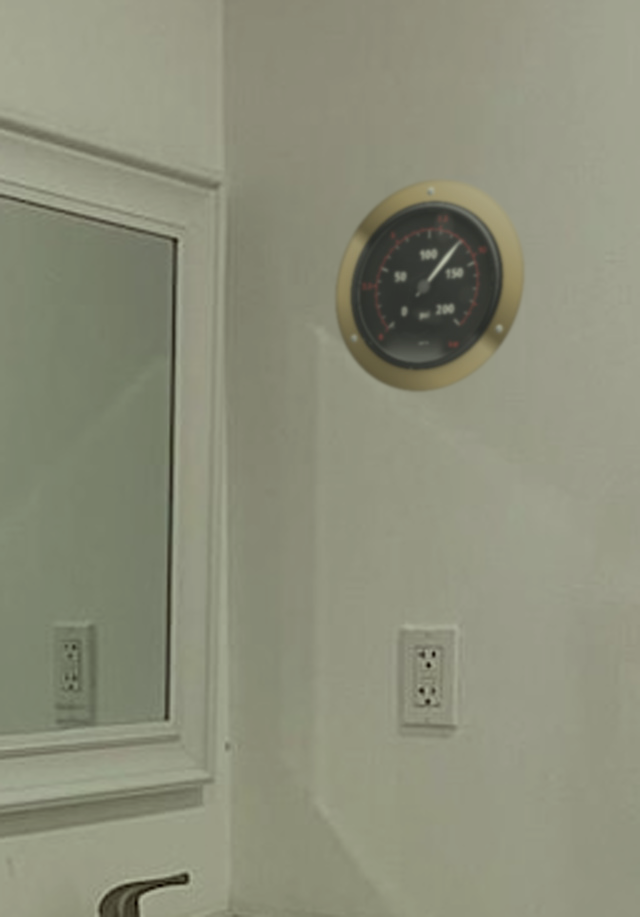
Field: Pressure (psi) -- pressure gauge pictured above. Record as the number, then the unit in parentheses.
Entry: 130 (psi)
